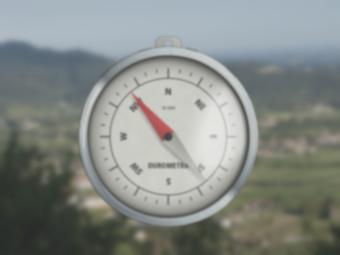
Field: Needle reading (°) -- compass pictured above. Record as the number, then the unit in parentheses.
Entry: 320 (°)
